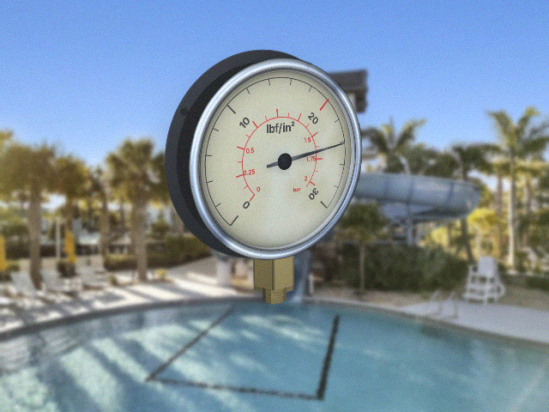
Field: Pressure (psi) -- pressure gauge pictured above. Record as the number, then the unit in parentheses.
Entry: 24 (psi)
